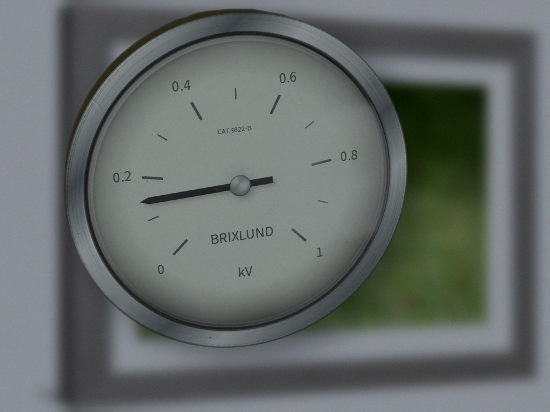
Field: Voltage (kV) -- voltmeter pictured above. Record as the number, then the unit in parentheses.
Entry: 0.15 (kV)
